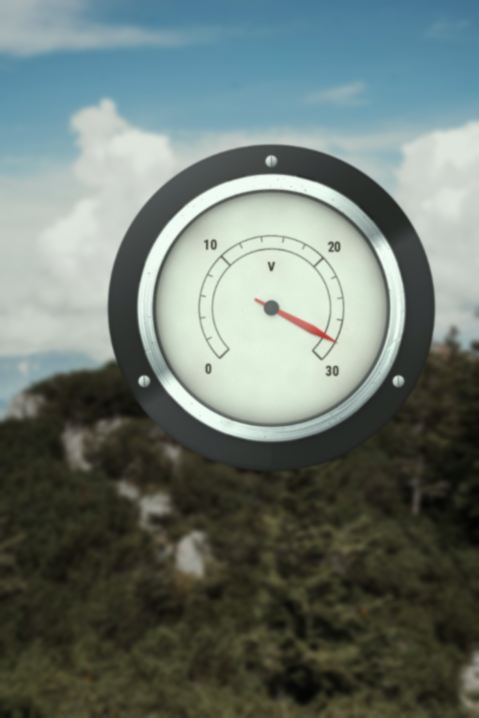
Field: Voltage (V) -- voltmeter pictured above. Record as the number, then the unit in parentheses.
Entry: 28 (V)
